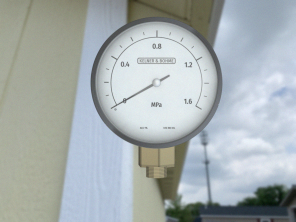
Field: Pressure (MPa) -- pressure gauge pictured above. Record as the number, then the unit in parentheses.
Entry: 0 (MPa)
